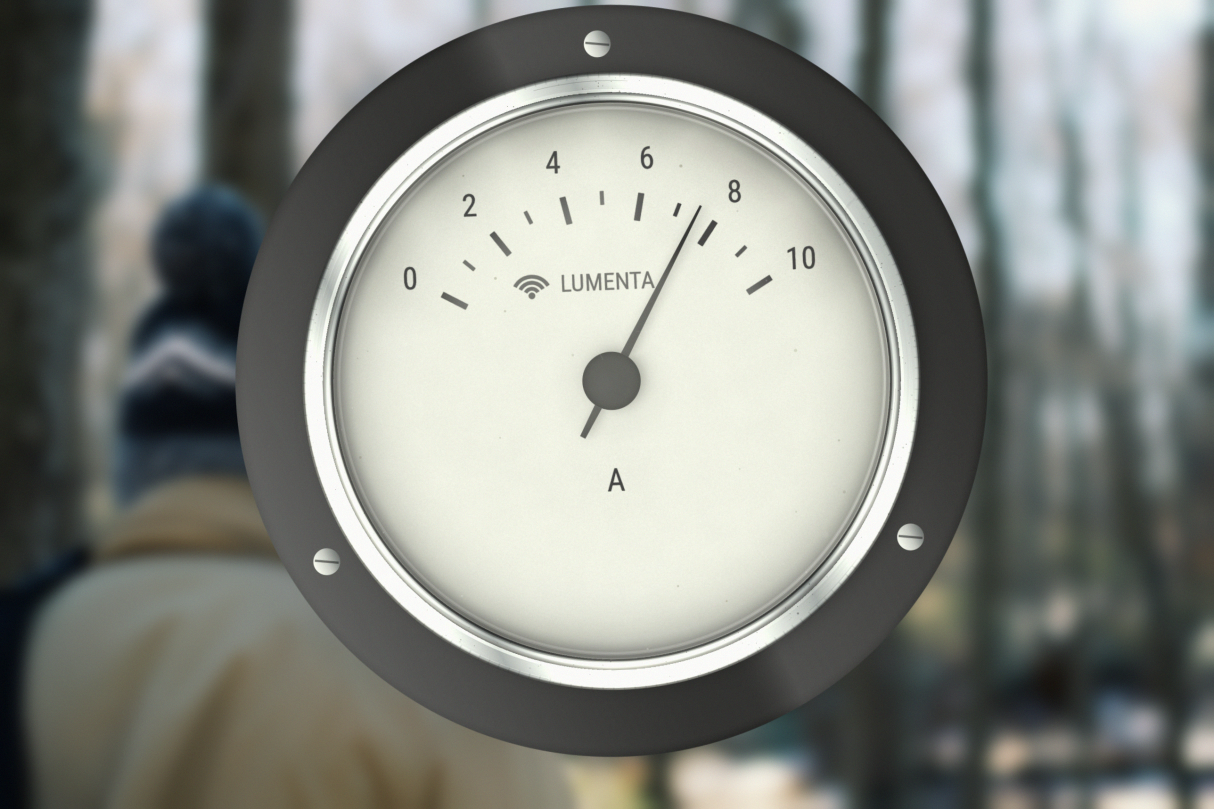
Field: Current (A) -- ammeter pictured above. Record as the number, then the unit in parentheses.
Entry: 7.5 (A)
